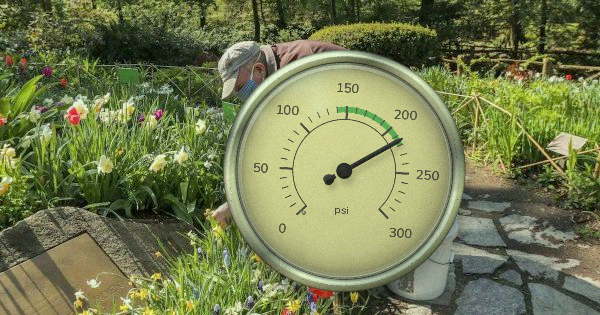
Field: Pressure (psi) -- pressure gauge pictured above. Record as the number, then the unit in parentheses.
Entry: 215 (psi)
